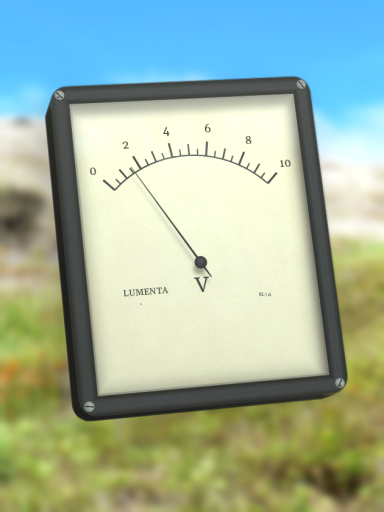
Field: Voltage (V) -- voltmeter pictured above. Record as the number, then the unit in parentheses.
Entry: 1.5 (V)
